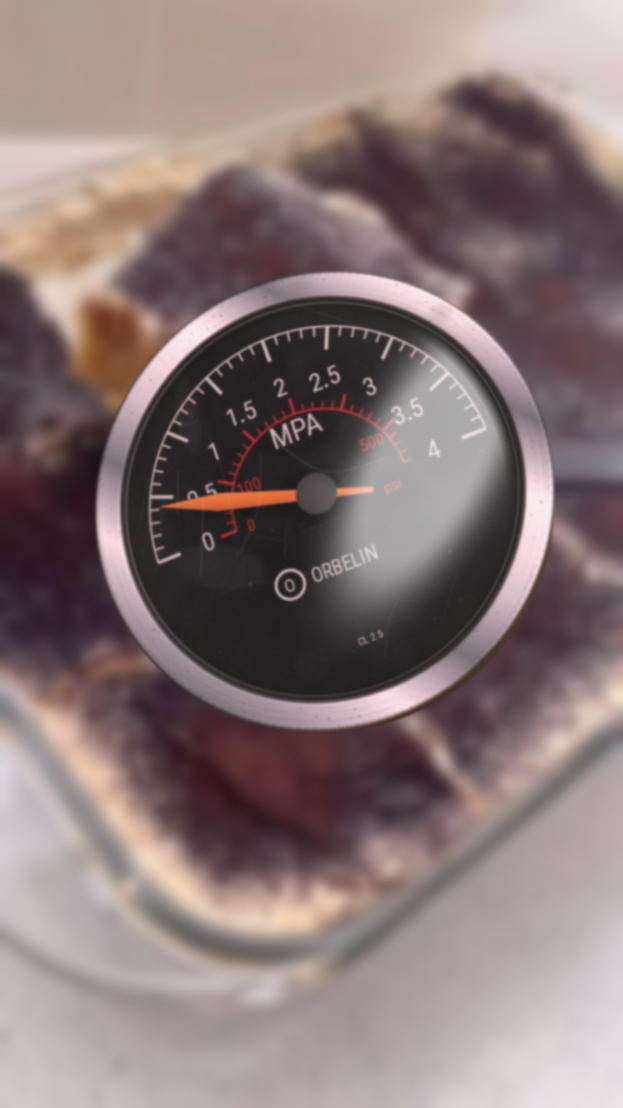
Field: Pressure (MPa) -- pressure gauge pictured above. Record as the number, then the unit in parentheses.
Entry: 0.4 (MPa)
